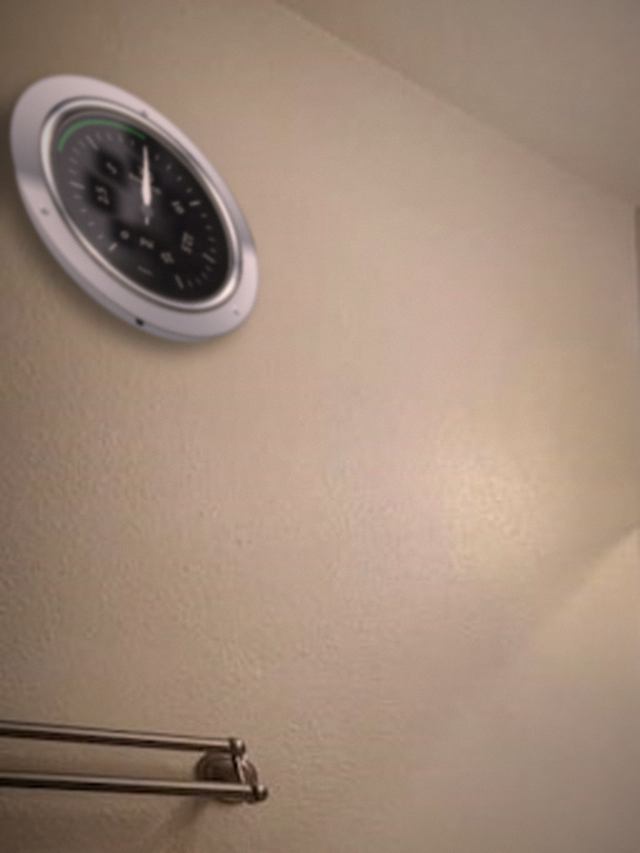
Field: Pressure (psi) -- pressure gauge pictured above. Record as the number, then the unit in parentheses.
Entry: 7.5 (psi)
